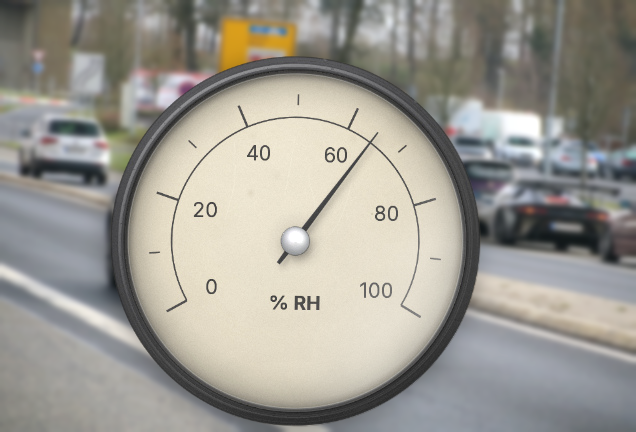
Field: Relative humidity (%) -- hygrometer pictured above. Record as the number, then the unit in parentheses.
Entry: 65 (%)
